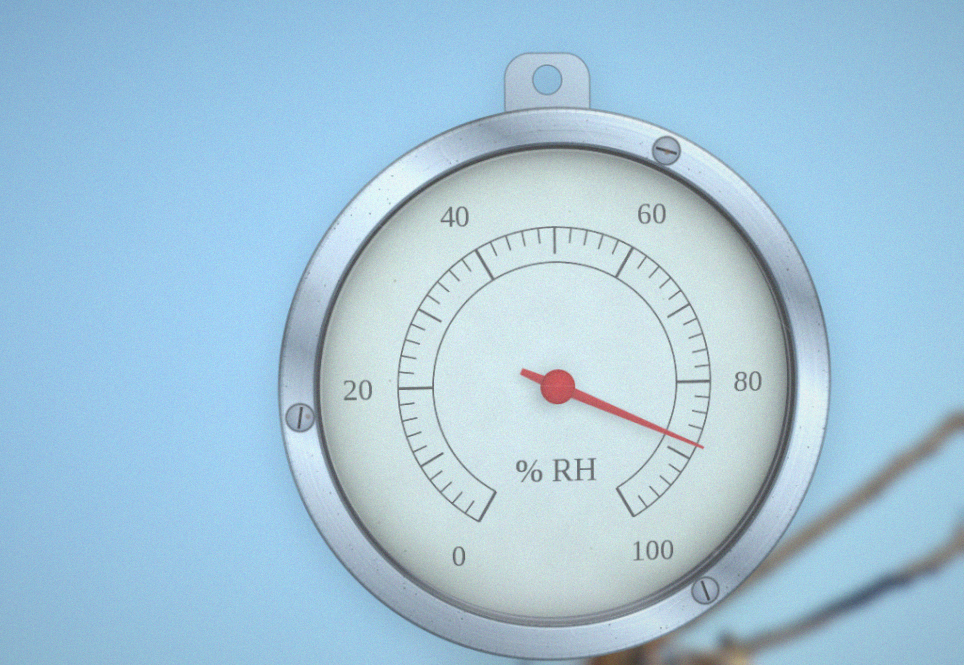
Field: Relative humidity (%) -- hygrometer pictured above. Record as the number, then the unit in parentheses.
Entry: 88 (%)
